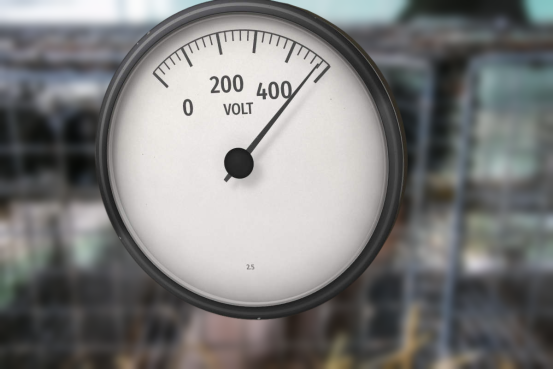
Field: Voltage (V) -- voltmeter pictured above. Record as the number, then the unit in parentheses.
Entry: 480 (V)
